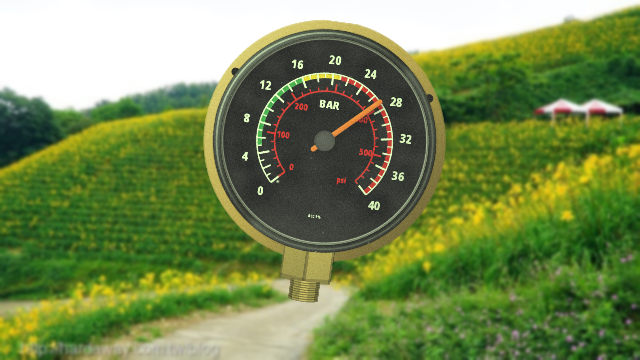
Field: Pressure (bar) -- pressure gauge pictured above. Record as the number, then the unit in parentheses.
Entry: 27 (bar)
